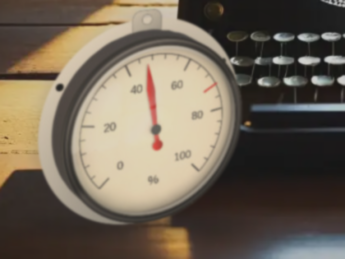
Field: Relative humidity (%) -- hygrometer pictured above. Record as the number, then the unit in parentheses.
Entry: 46 (%)
